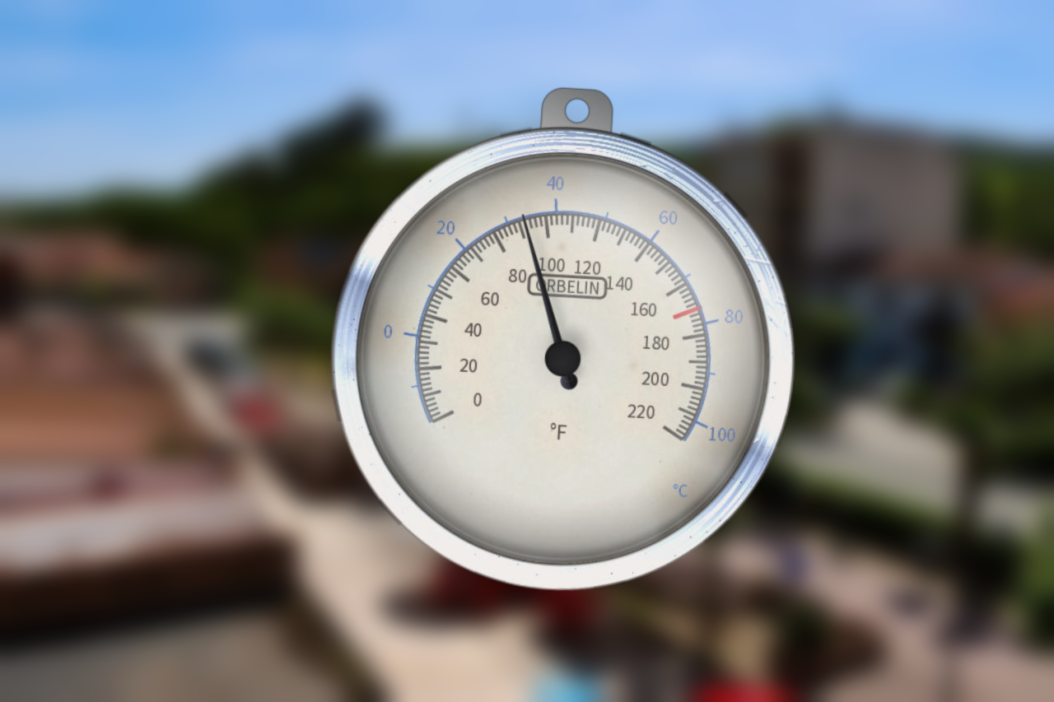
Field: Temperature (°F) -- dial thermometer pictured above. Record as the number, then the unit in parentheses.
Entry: 92 (°F)
